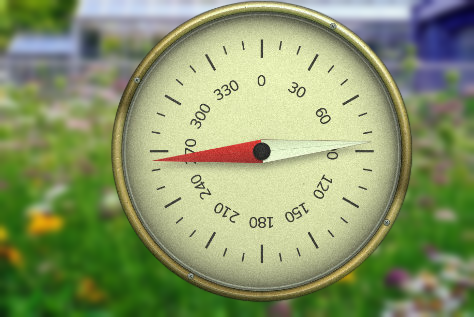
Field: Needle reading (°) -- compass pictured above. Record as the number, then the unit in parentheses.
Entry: 265 (°)
